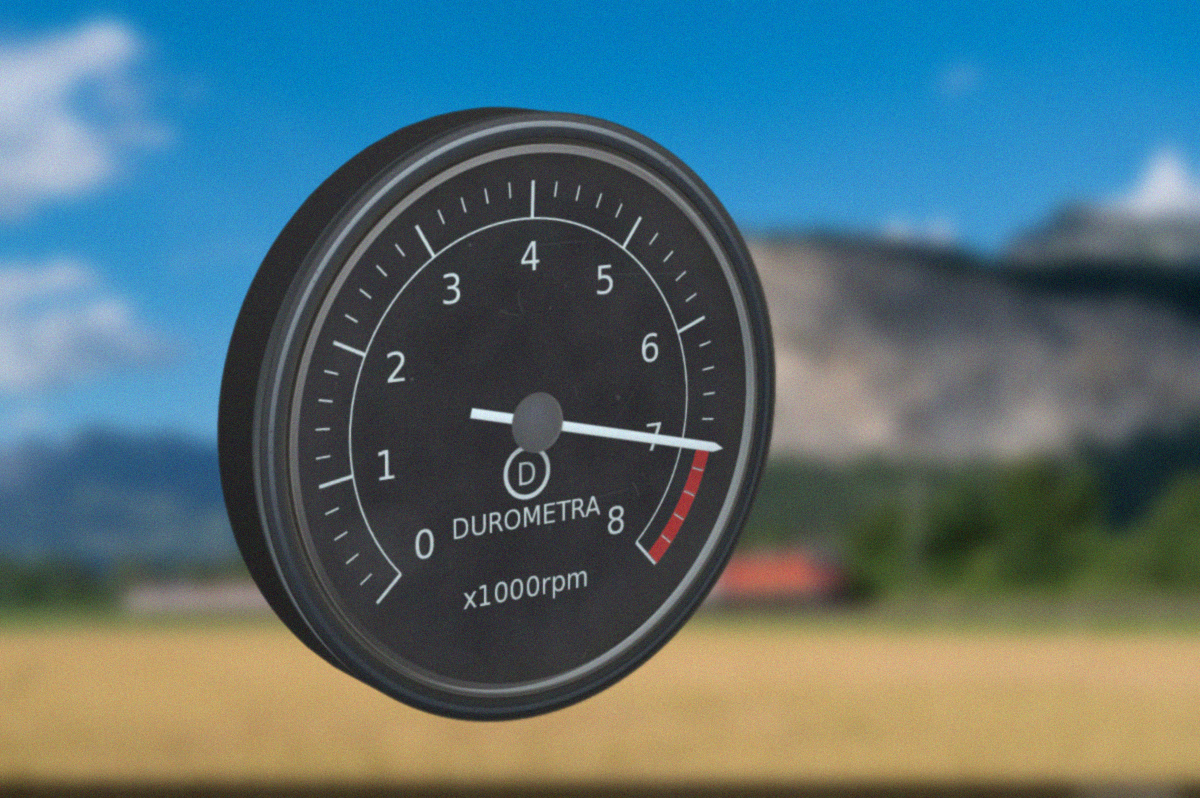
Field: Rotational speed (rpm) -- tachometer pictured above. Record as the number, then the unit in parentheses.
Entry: 7000 (rpm)
